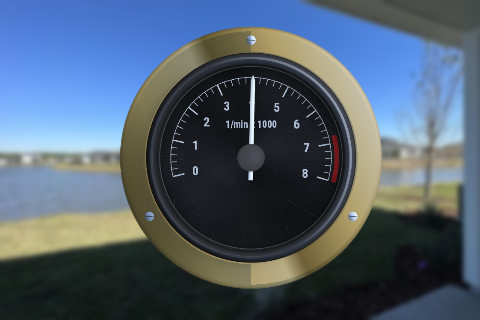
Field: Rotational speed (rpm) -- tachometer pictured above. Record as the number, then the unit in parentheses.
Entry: 4000 (rpm)
